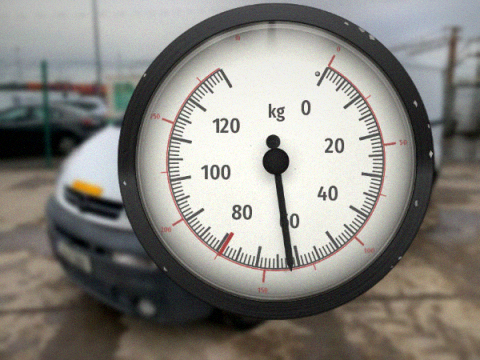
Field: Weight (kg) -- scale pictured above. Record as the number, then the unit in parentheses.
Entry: 62 (kg)
